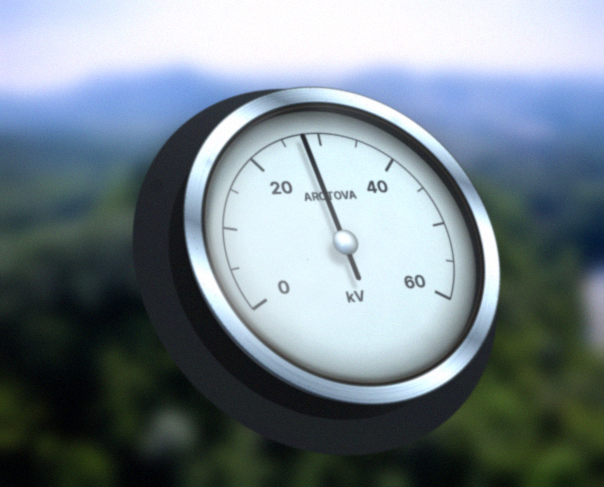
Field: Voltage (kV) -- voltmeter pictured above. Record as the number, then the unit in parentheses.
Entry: 27.5 (kV)
